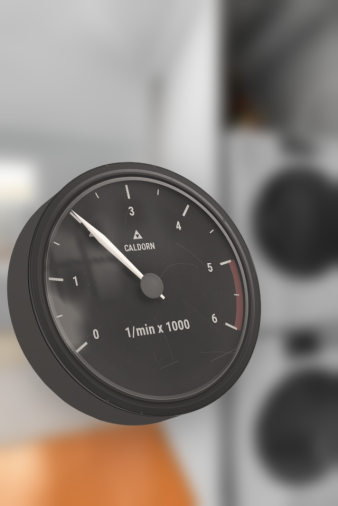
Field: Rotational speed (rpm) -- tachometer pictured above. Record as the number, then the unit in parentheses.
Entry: 2000 (rpm)
